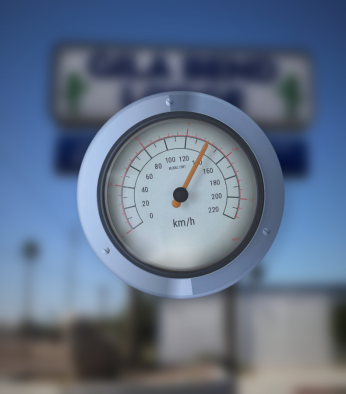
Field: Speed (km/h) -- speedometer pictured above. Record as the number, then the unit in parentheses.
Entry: 140 (km/h)
